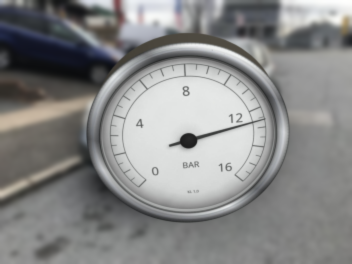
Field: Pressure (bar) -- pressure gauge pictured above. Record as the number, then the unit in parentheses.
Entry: 12.5 (bar)
